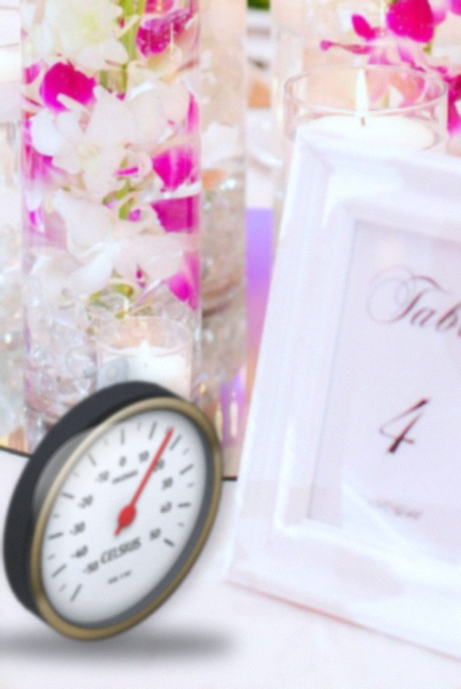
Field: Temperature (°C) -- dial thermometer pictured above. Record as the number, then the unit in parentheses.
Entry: 15 (°C)
